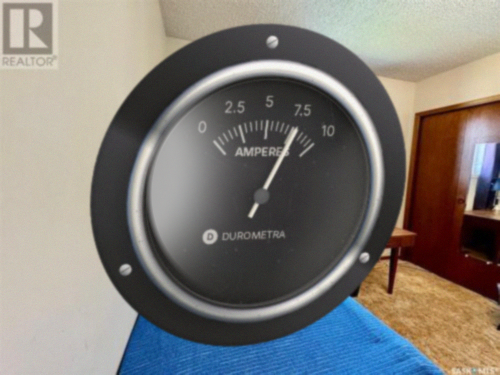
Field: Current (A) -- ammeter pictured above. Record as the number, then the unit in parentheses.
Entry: 7.5 (A)
